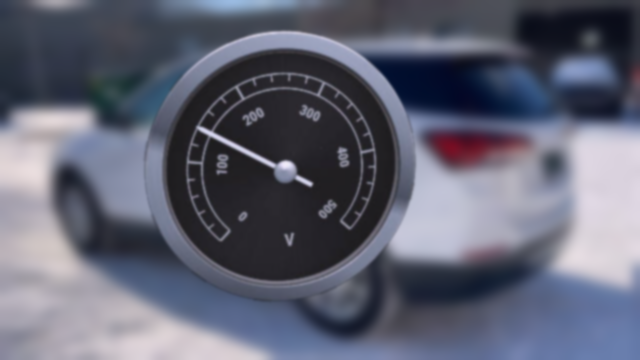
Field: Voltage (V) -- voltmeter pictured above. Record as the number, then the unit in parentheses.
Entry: 140 (V)
